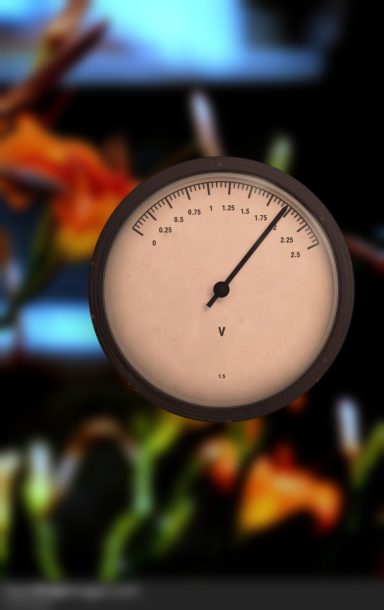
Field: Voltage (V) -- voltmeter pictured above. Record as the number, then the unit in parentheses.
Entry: 1.95 (V)
